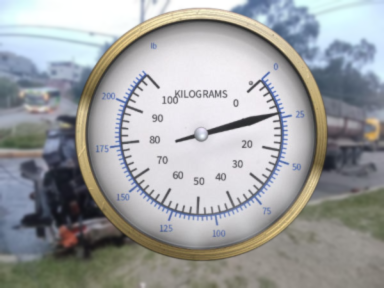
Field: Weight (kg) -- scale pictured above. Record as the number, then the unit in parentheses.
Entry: 10 (kg)
